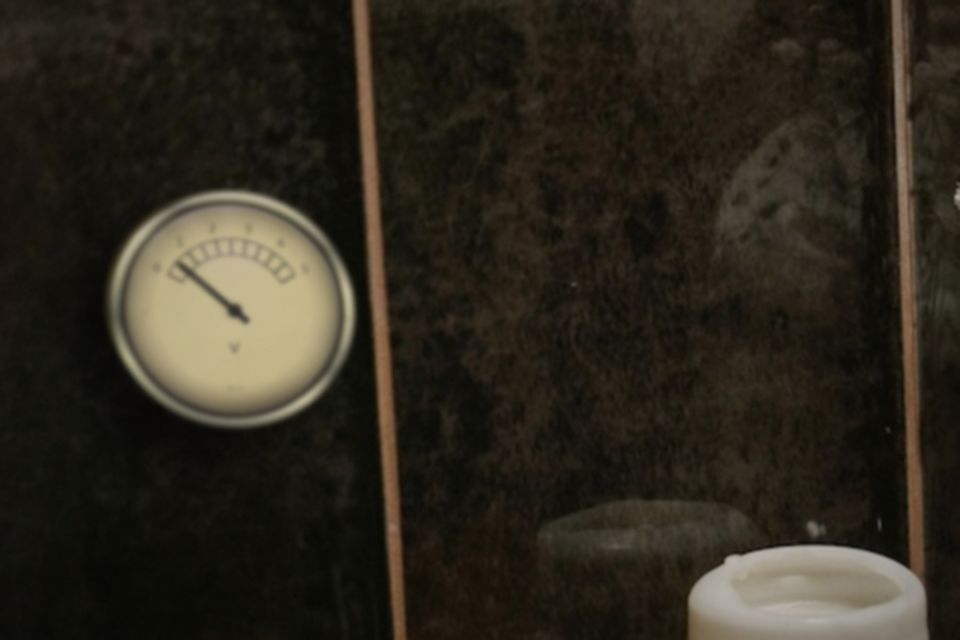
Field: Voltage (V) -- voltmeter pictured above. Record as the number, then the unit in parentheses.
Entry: 0.5 (V)
